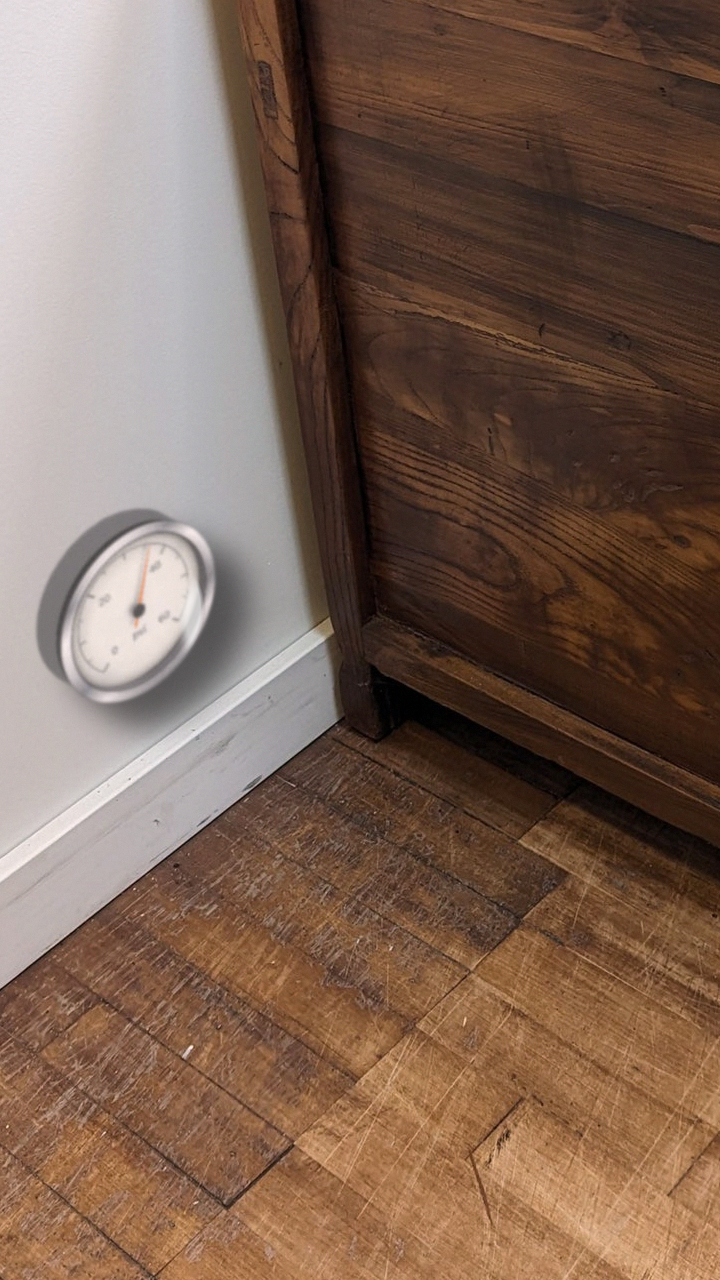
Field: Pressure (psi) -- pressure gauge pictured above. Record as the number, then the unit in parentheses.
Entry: 35 (psi)
